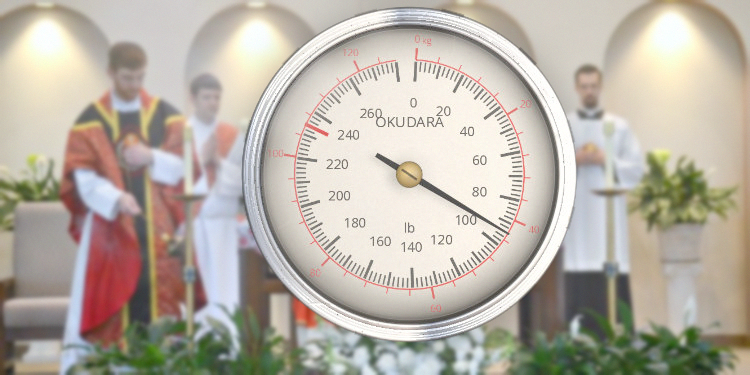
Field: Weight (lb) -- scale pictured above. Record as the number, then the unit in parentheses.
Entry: 94 (lb)
